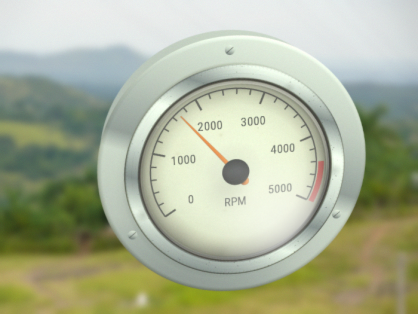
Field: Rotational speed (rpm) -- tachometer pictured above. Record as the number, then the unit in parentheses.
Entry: 1700 (rpm)
